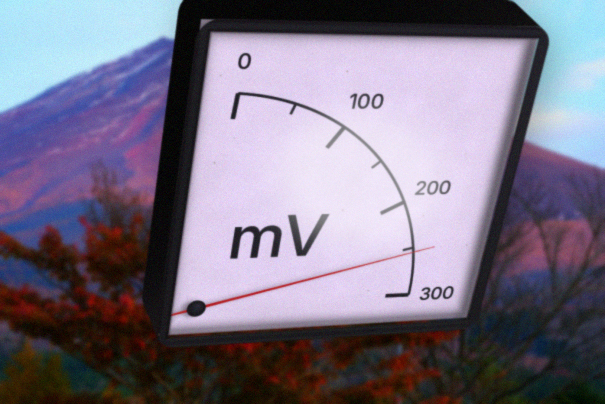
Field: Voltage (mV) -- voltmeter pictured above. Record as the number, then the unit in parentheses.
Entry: 250 (mV)
